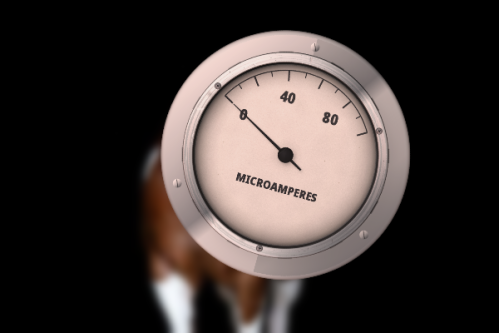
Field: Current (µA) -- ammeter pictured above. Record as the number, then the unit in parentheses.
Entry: 0 (µA)
